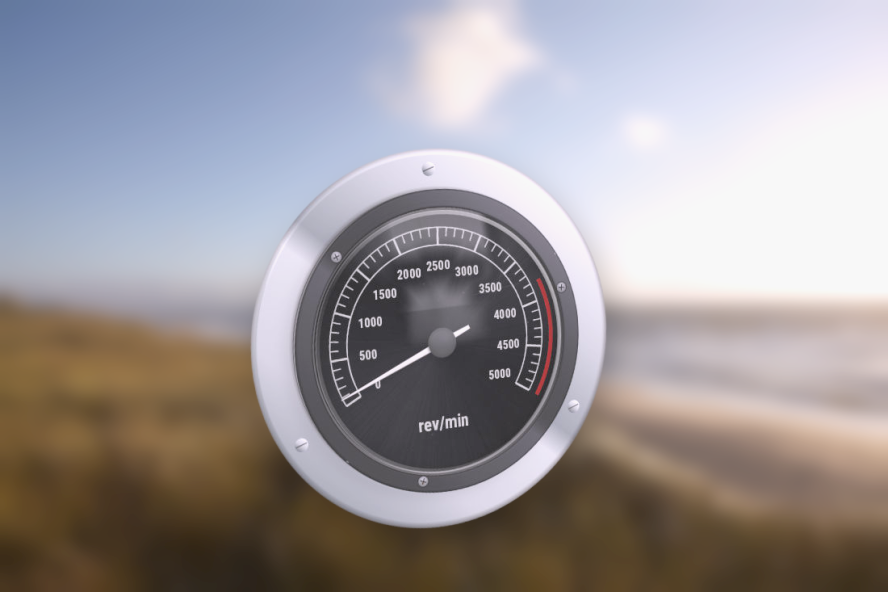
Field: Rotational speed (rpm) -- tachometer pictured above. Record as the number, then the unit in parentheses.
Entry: 100 (rpm)
